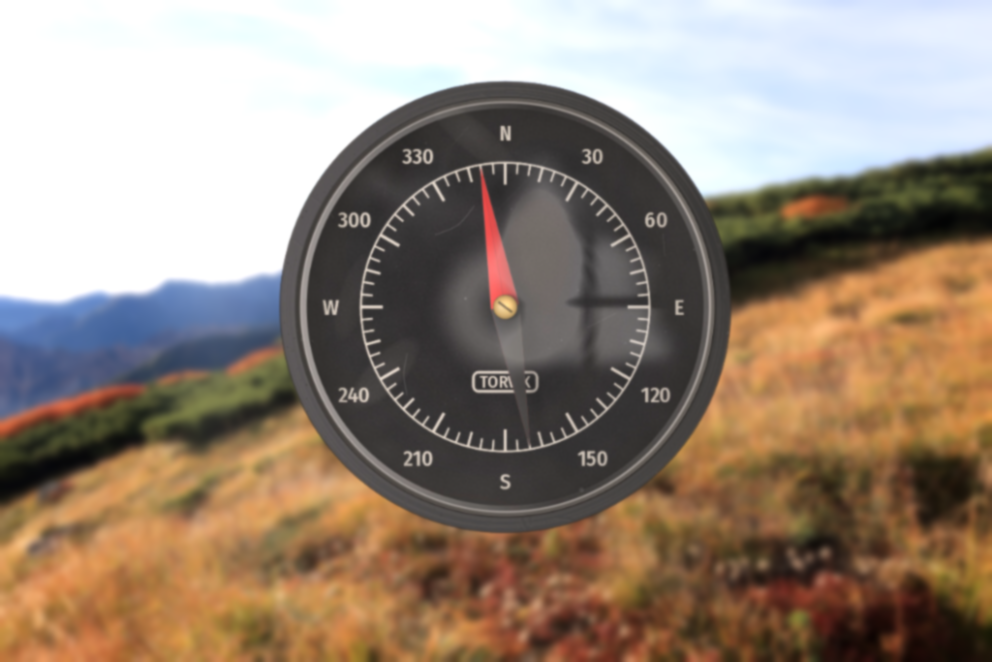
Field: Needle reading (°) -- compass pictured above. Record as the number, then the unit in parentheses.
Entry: 350 (°)
